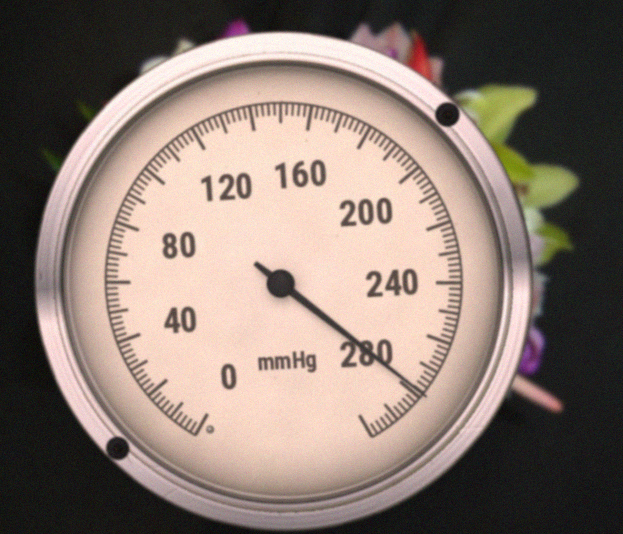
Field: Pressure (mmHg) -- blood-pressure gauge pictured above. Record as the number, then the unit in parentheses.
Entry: 278 (mmHg)
